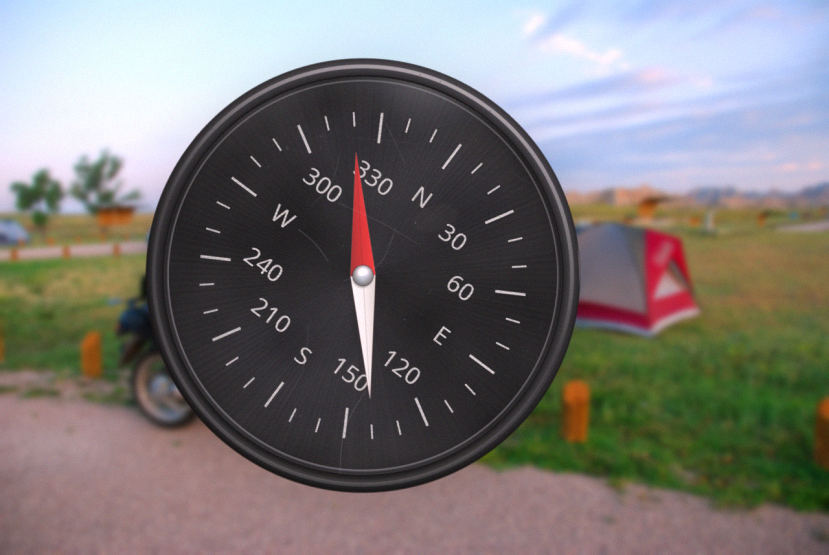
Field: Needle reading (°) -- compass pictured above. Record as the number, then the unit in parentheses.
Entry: 320 (°)
